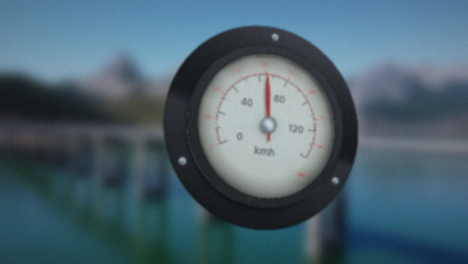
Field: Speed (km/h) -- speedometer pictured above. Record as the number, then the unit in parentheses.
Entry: 65 (km/h)
